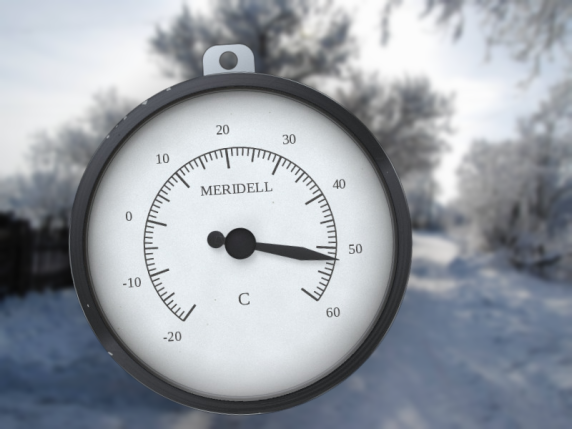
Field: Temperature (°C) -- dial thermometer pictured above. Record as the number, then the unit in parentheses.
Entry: 52 (°C)
